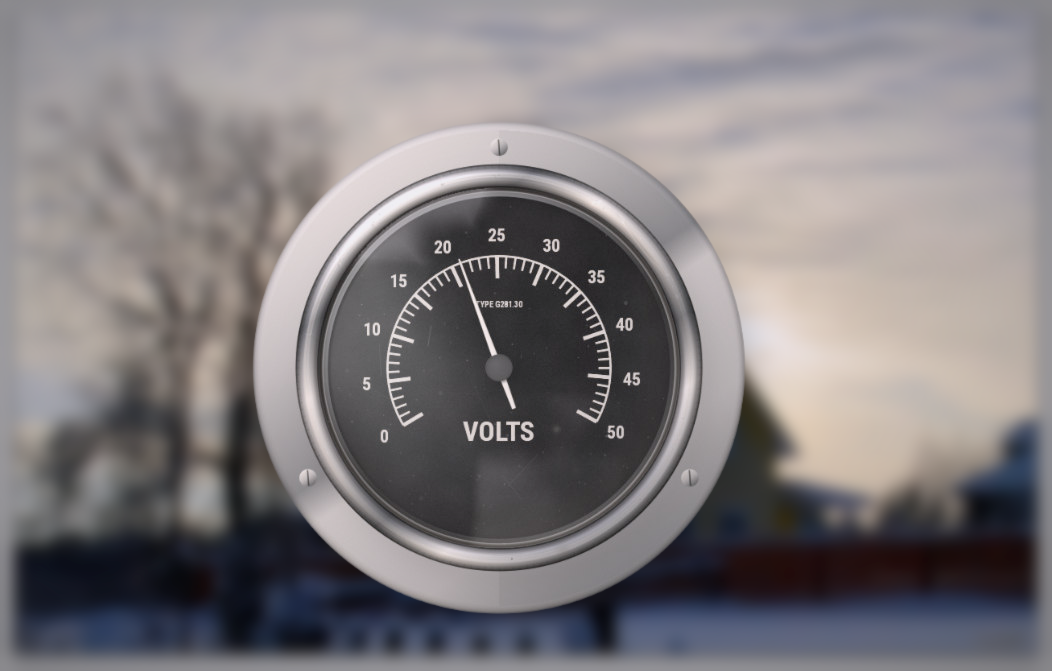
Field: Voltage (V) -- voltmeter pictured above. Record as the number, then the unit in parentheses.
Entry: 21 (V)
